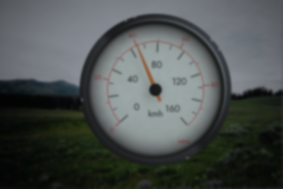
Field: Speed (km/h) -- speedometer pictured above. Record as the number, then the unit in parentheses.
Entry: 65 (km/h)
